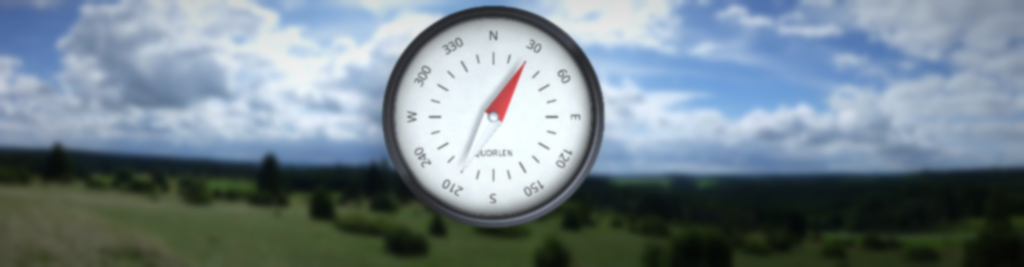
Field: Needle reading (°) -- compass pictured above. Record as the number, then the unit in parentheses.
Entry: 30 (°)
